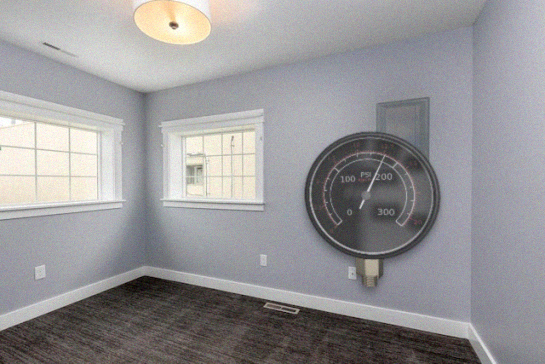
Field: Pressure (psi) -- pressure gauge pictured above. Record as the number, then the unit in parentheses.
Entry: 180 (psi)
